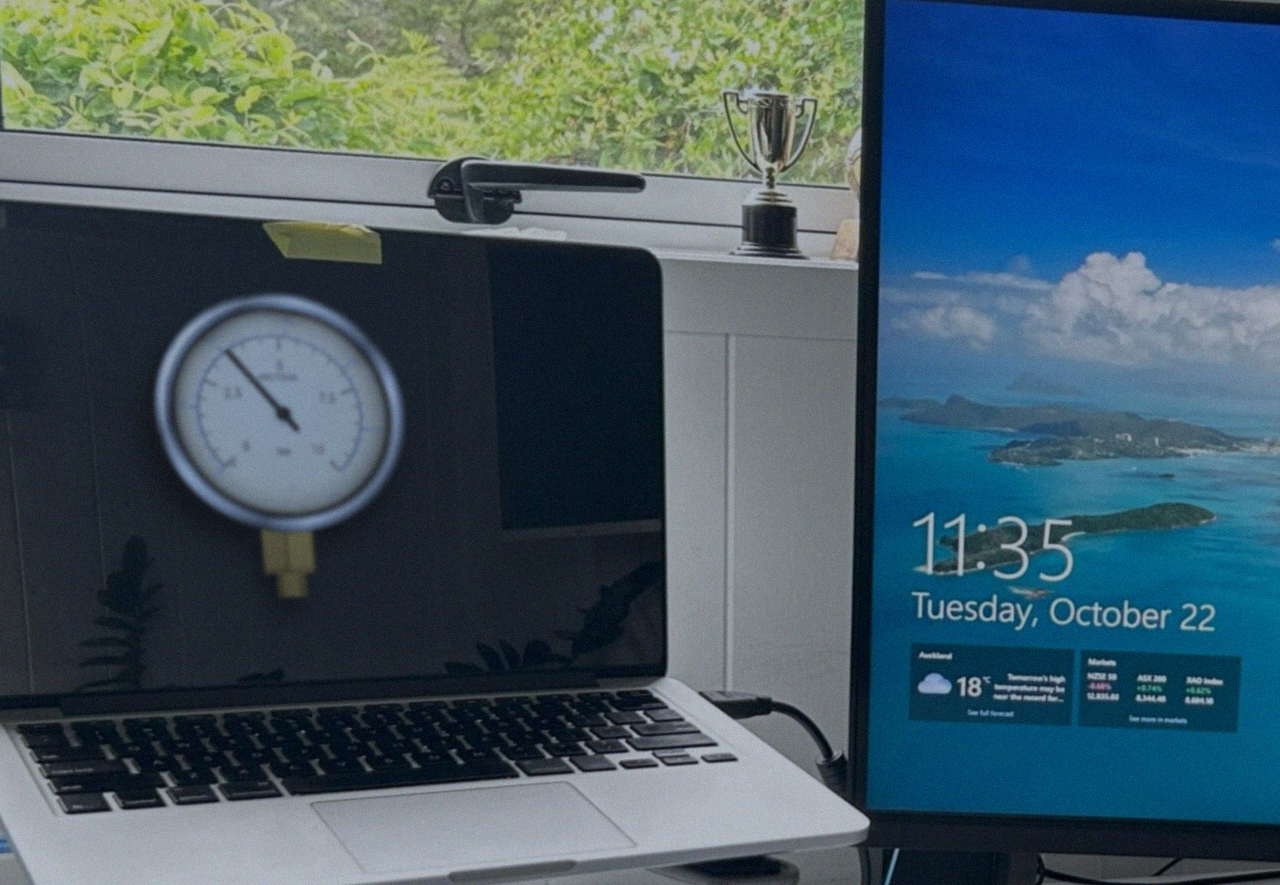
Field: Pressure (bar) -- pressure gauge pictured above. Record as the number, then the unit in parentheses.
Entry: 3.5 (bar)
